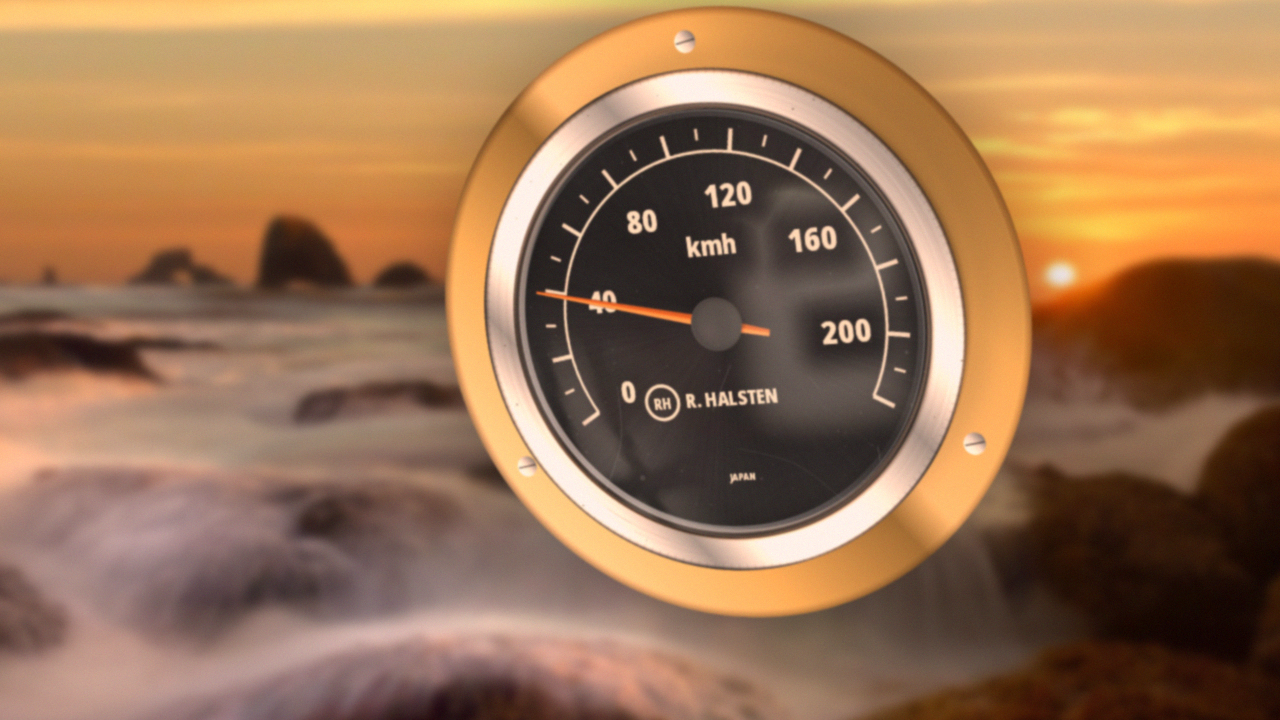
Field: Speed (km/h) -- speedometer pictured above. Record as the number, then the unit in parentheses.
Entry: 40 (km/h)
